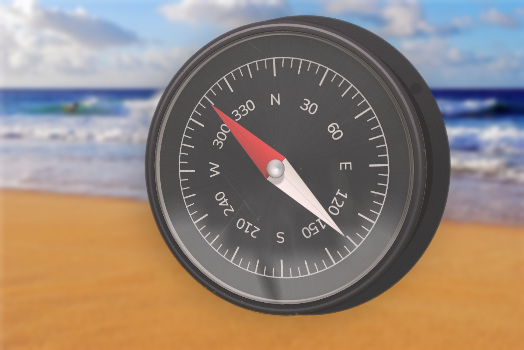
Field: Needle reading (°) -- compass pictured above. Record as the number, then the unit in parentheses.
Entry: 315 (°)
